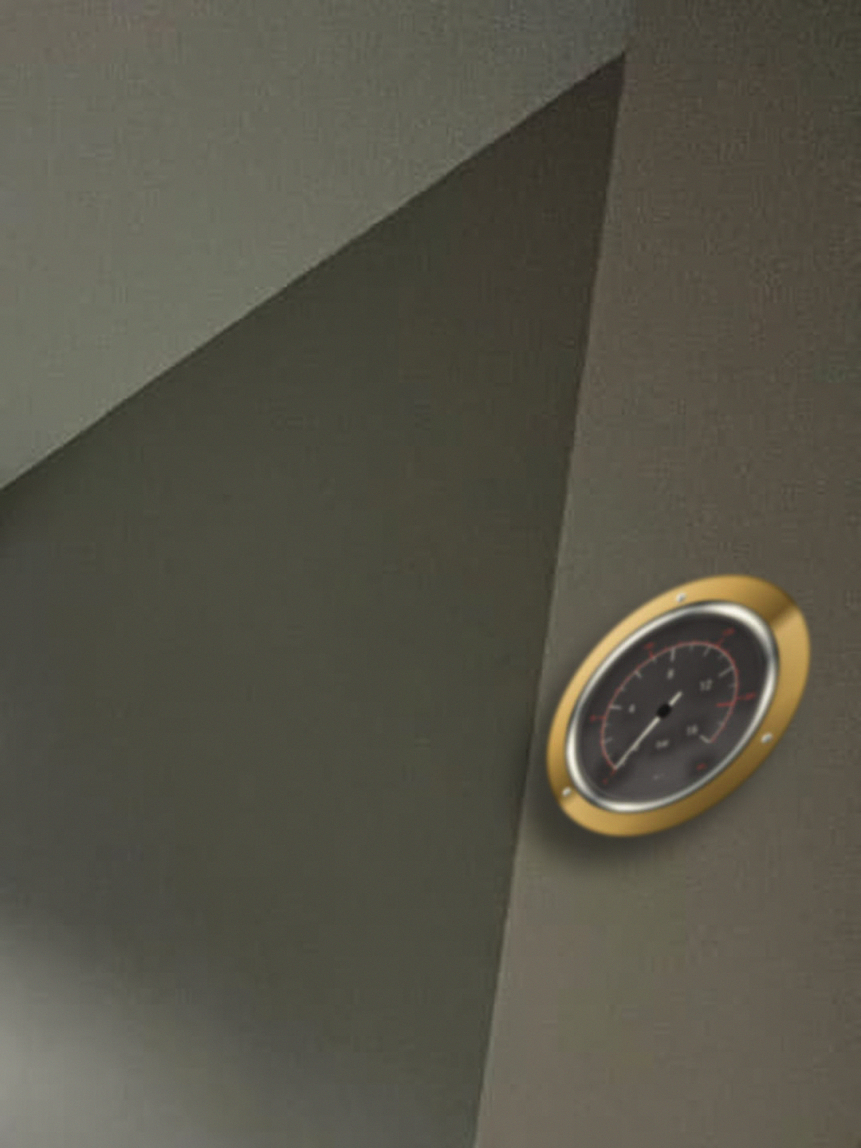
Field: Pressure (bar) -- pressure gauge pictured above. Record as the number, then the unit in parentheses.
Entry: 0 (bar)
